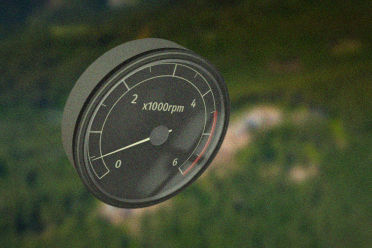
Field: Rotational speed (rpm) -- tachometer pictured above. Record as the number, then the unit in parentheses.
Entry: 500 (rpm)
